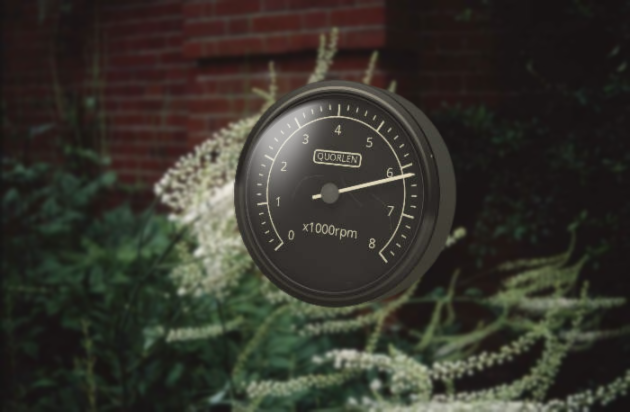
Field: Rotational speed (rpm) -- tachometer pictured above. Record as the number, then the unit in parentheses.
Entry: 6200 (rpm)
